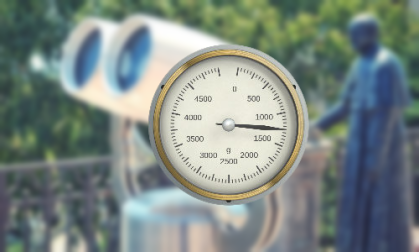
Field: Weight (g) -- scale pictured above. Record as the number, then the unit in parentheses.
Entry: 1250 (g)
